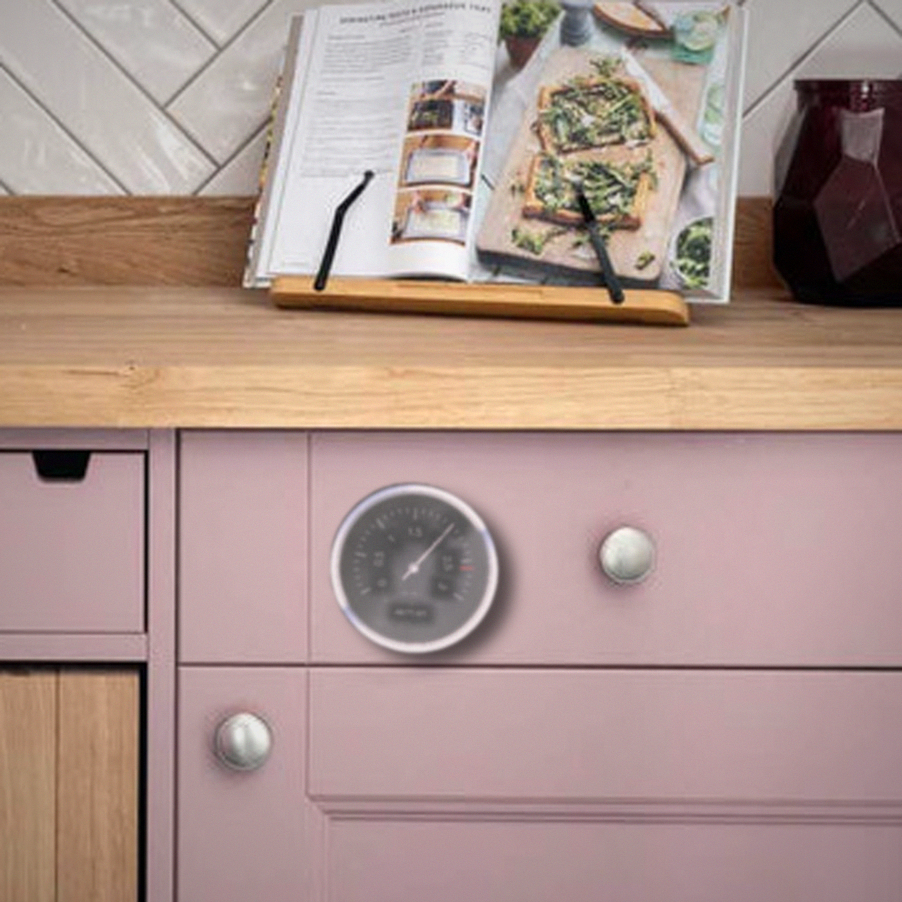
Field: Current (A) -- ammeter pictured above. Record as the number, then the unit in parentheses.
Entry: 2 (A)
